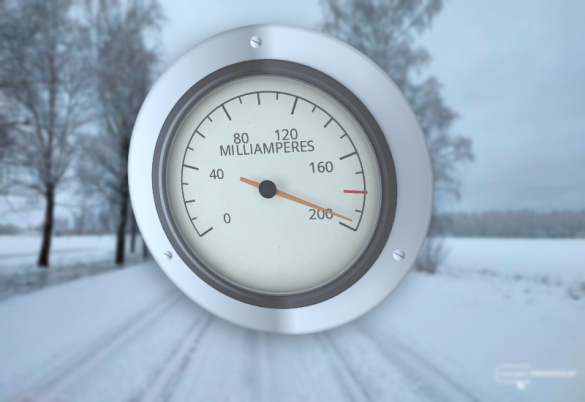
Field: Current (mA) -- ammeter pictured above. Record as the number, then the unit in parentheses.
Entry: 195 (mA)
